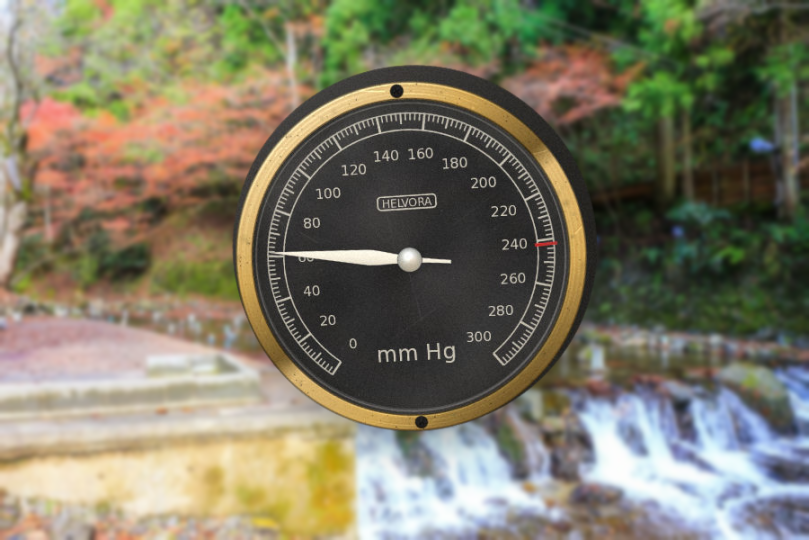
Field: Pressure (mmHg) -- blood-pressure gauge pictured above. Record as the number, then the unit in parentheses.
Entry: 62 (mmHg)
